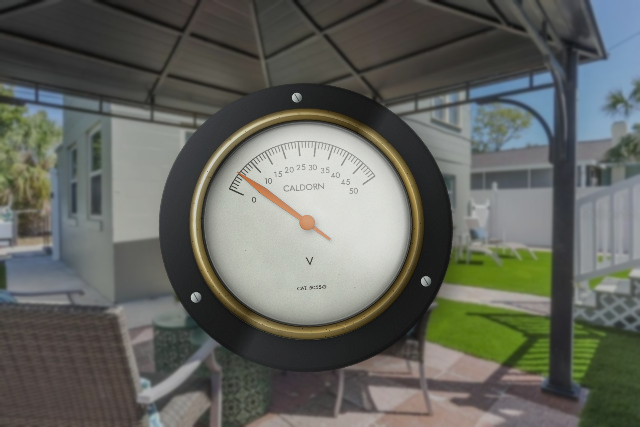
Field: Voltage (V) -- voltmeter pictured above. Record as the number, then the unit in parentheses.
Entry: 5 (V)
